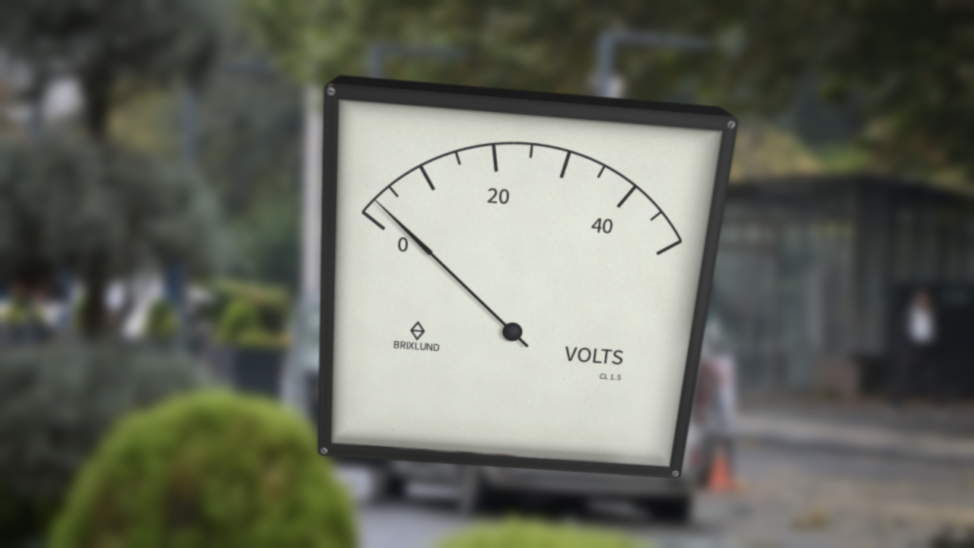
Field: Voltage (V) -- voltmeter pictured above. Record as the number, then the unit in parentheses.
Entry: 2.5 (V)
